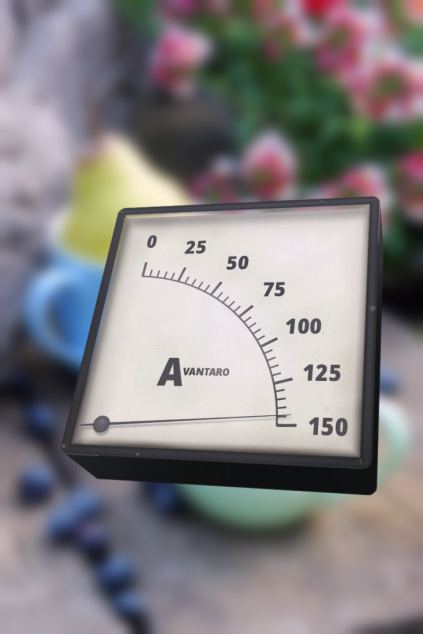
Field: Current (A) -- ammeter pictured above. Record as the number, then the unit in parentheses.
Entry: 145 (A)
